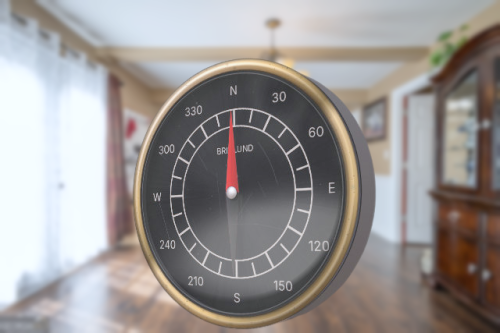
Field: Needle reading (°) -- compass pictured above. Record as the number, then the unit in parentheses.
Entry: 0 (°)
